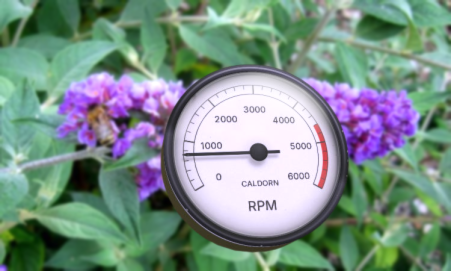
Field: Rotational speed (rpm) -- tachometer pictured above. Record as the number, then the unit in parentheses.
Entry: 700 (rpm)
